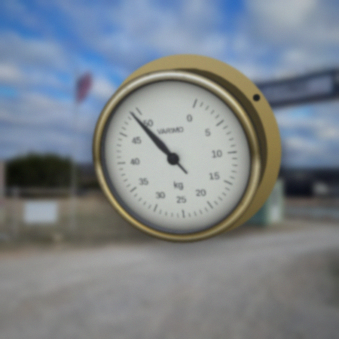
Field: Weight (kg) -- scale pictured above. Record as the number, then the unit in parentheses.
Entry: 49 (kg)
